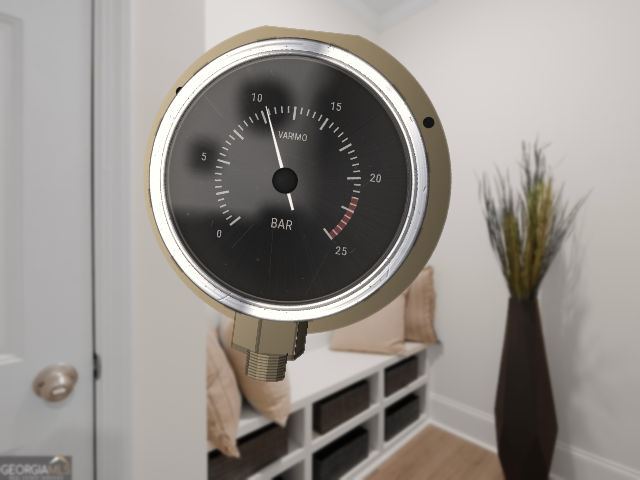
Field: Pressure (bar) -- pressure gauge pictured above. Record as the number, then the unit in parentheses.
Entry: 10.5 (bar)
